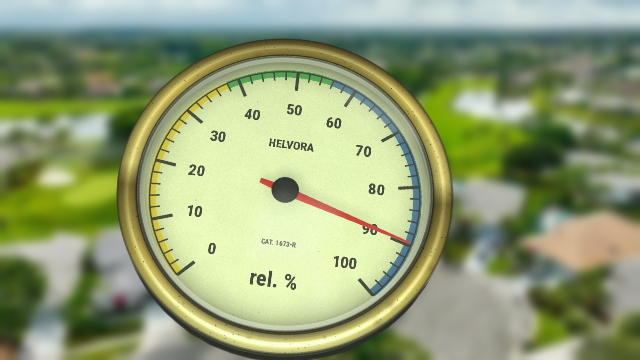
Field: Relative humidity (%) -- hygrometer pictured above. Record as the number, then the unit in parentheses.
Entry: 90 (%)
